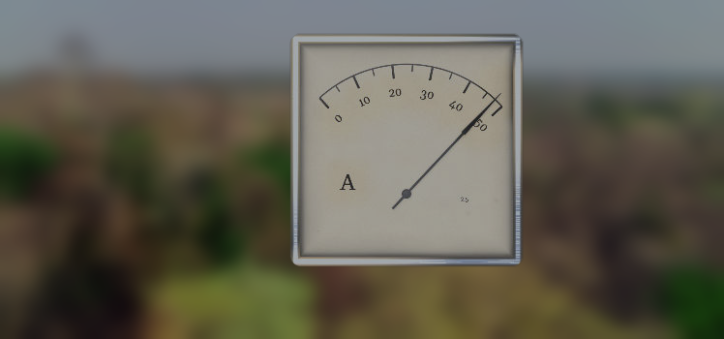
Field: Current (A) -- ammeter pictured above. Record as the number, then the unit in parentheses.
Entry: 47.5 (A)
